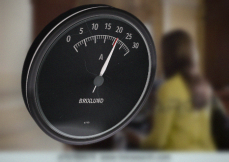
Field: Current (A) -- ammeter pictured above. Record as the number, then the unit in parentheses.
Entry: 20 (A)
